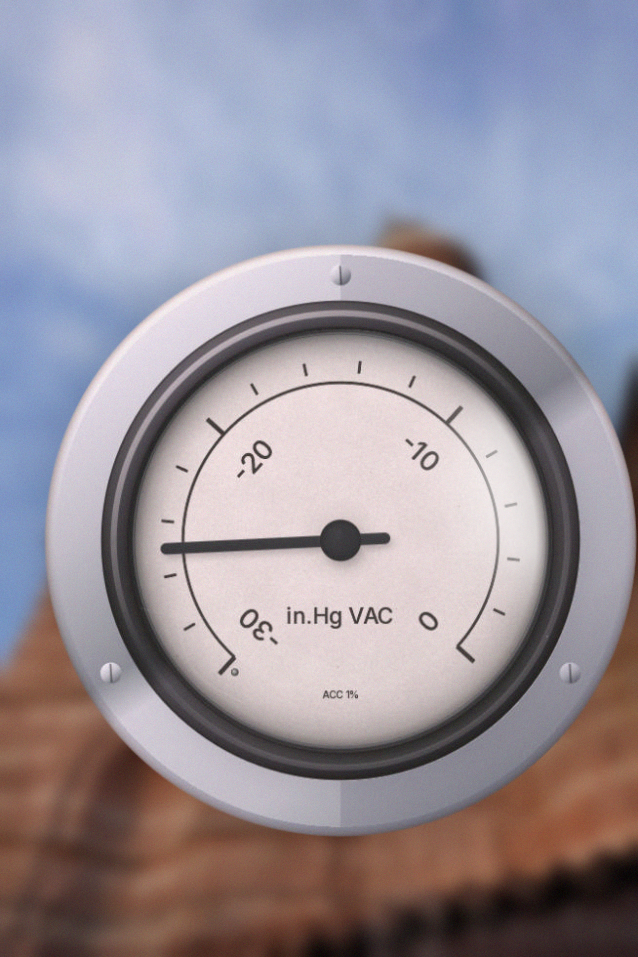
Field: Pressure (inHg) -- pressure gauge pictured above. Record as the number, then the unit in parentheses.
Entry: -25 (inHg)
